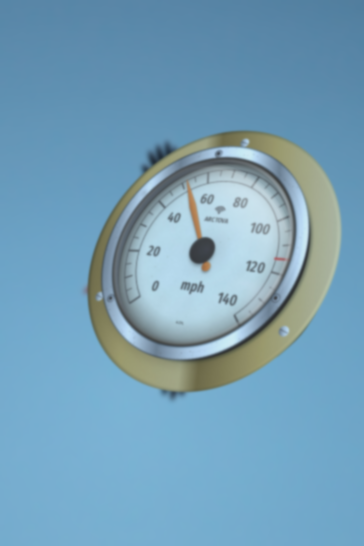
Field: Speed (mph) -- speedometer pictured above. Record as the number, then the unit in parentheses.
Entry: 52.5 (mph)
